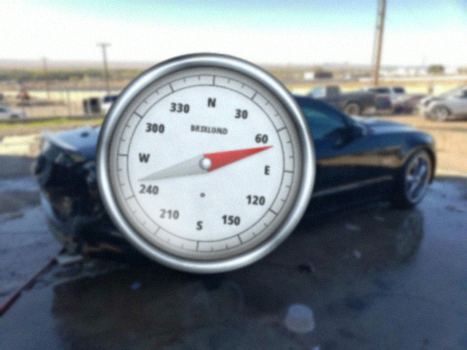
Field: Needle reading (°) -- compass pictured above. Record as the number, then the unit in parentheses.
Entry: 70 (°)
